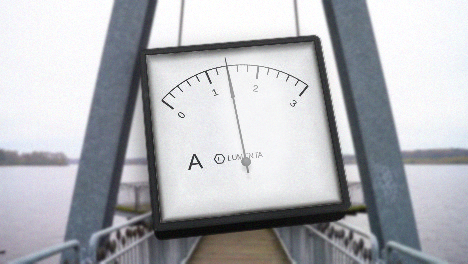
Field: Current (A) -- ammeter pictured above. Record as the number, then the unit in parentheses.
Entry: 1.4 (A)
